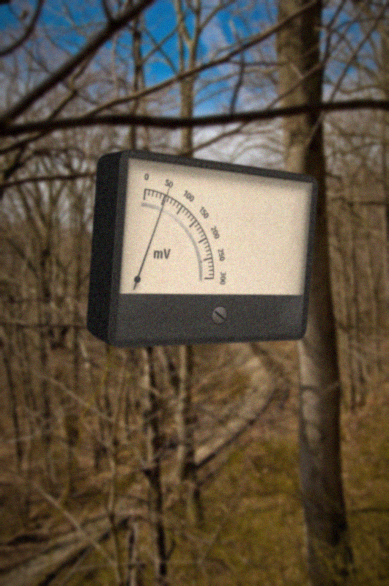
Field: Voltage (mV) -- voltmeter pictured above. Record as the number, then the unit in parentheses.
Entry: 50 (mV)
